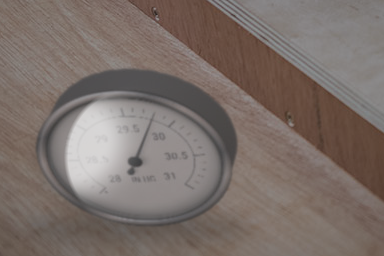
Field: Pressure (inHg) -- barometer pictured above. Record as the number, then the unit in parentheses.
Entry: 29.8 (inHg)
